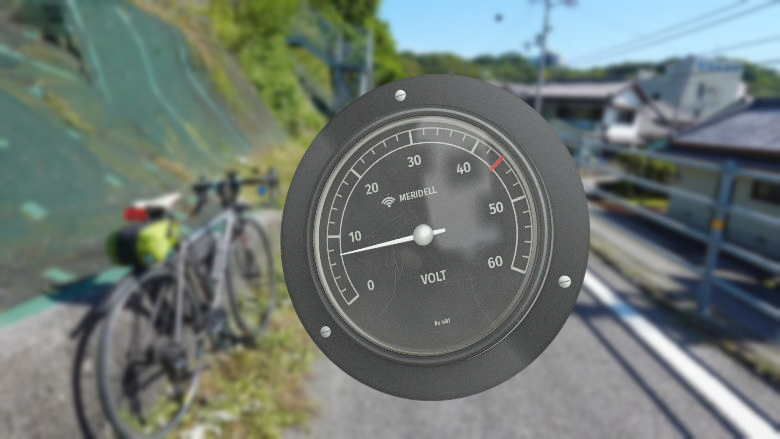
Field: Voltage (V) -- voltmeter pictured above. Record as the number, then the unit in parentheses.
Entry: 7 (V)
